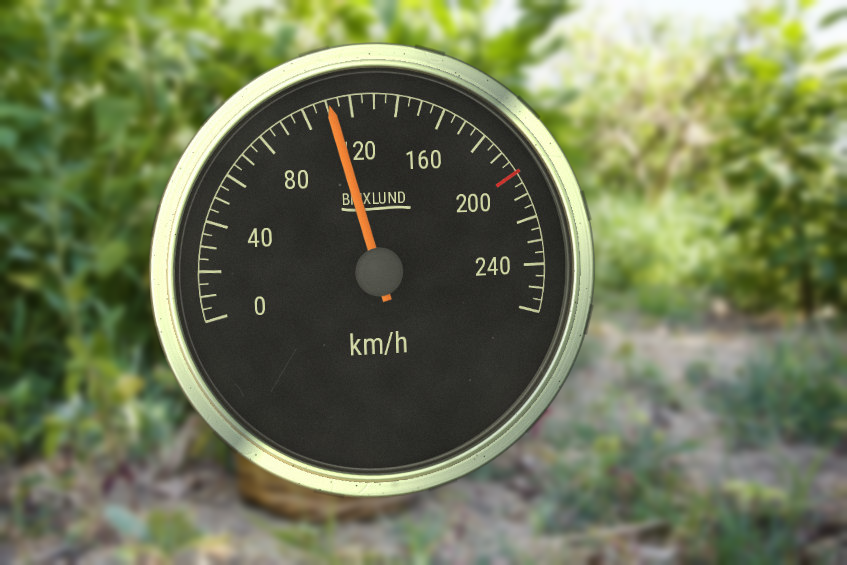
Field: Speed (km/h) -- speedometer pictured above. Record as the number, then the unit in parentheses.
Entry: 110 (km/h)
